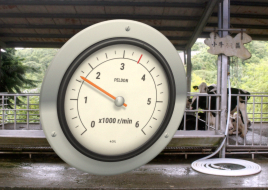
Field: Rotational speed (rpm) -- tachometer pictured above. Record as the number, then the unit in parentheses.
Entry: 1625 (rpm)
